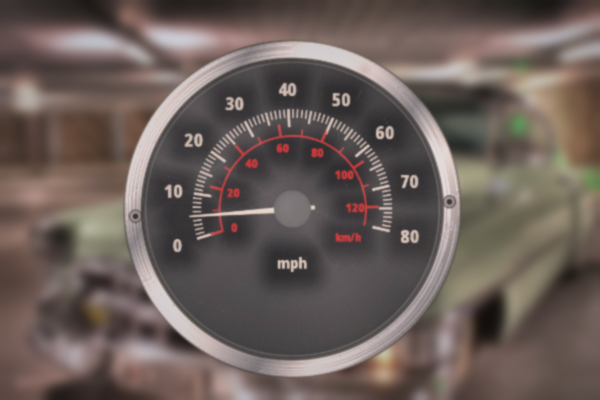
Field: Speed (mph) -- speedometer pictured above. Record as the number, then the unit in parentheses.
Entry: 5 (mph)
